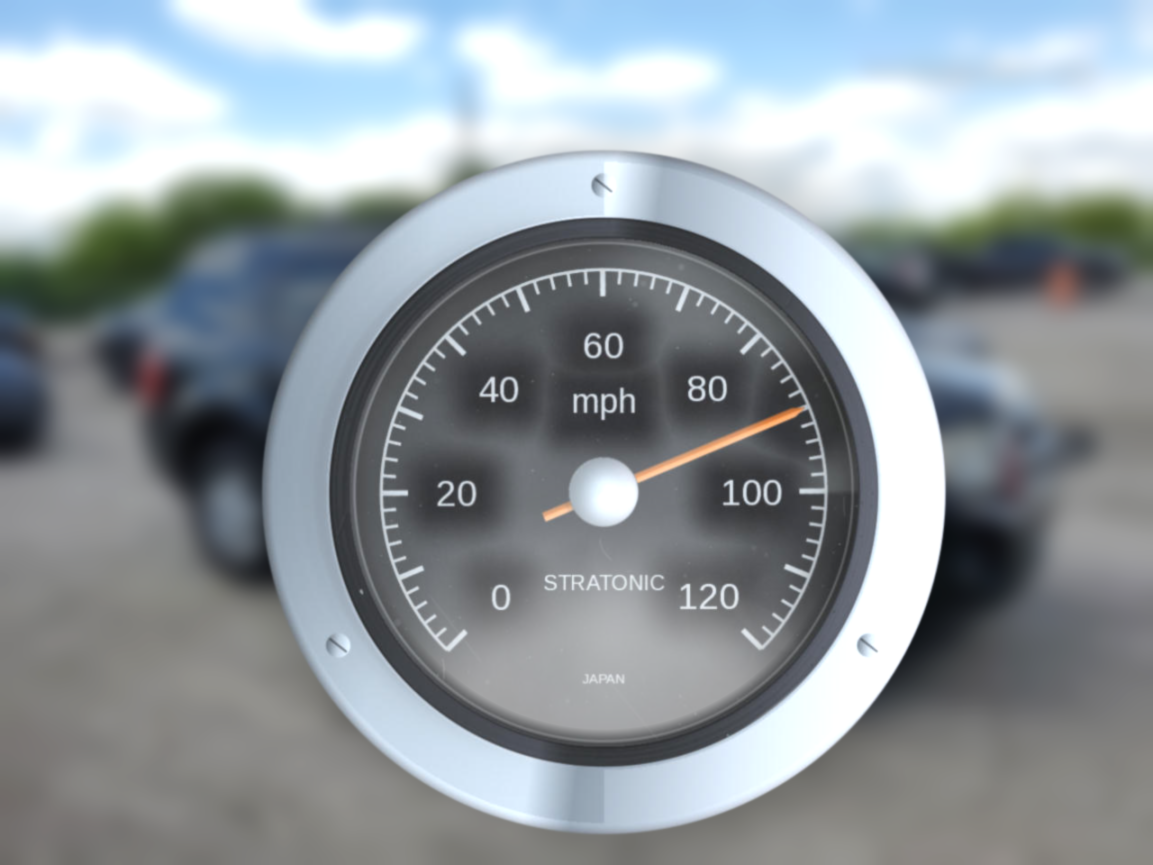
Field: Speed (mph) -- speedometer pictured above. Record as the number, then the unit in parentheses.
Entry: 90 (mph)
